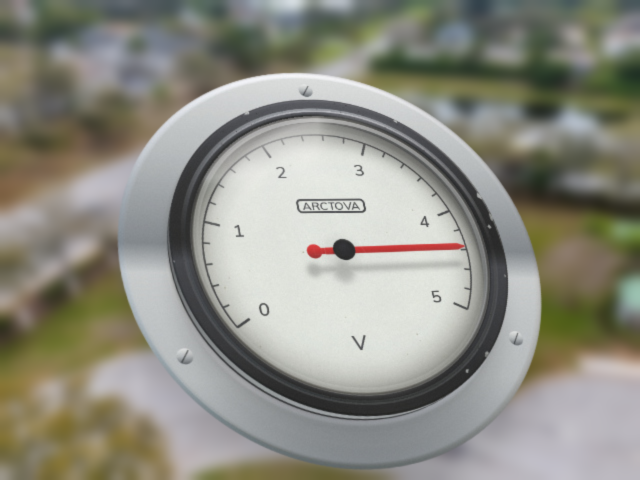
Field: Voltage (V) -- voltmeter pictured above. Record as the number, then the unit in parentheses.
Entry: 4.4 (V)
